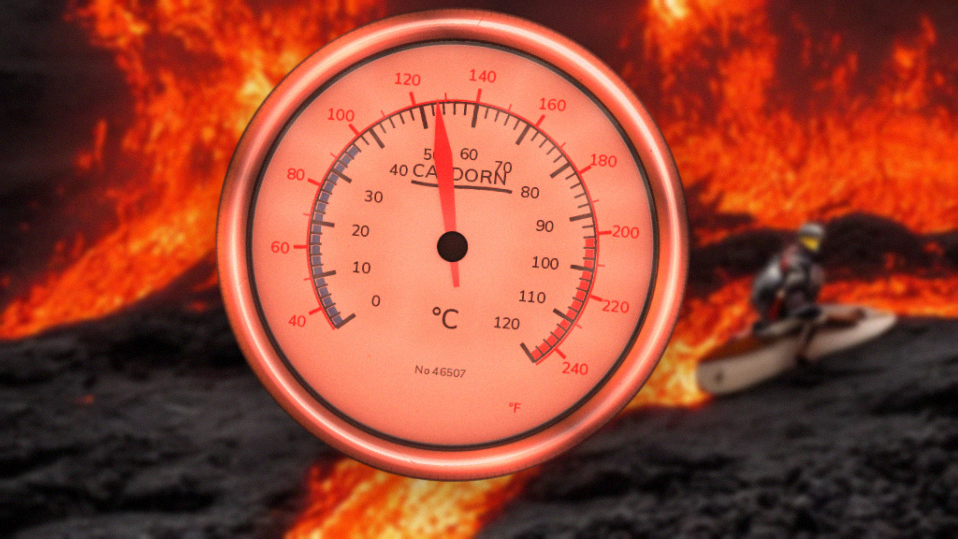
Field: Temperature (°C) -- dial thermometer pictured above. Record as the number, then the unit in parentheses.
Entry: 53 (°C)
